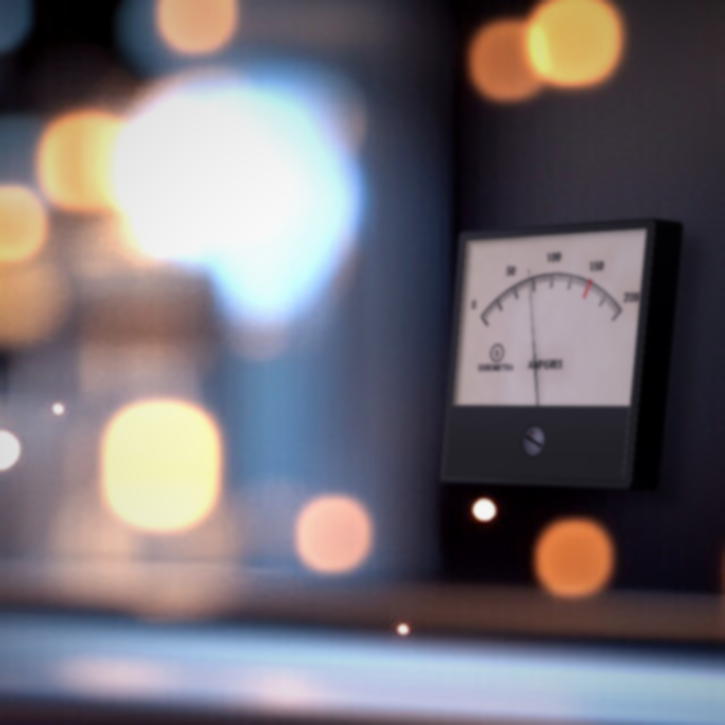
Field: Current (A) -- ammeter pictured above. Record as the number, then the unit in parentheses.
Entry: 75 (A)
